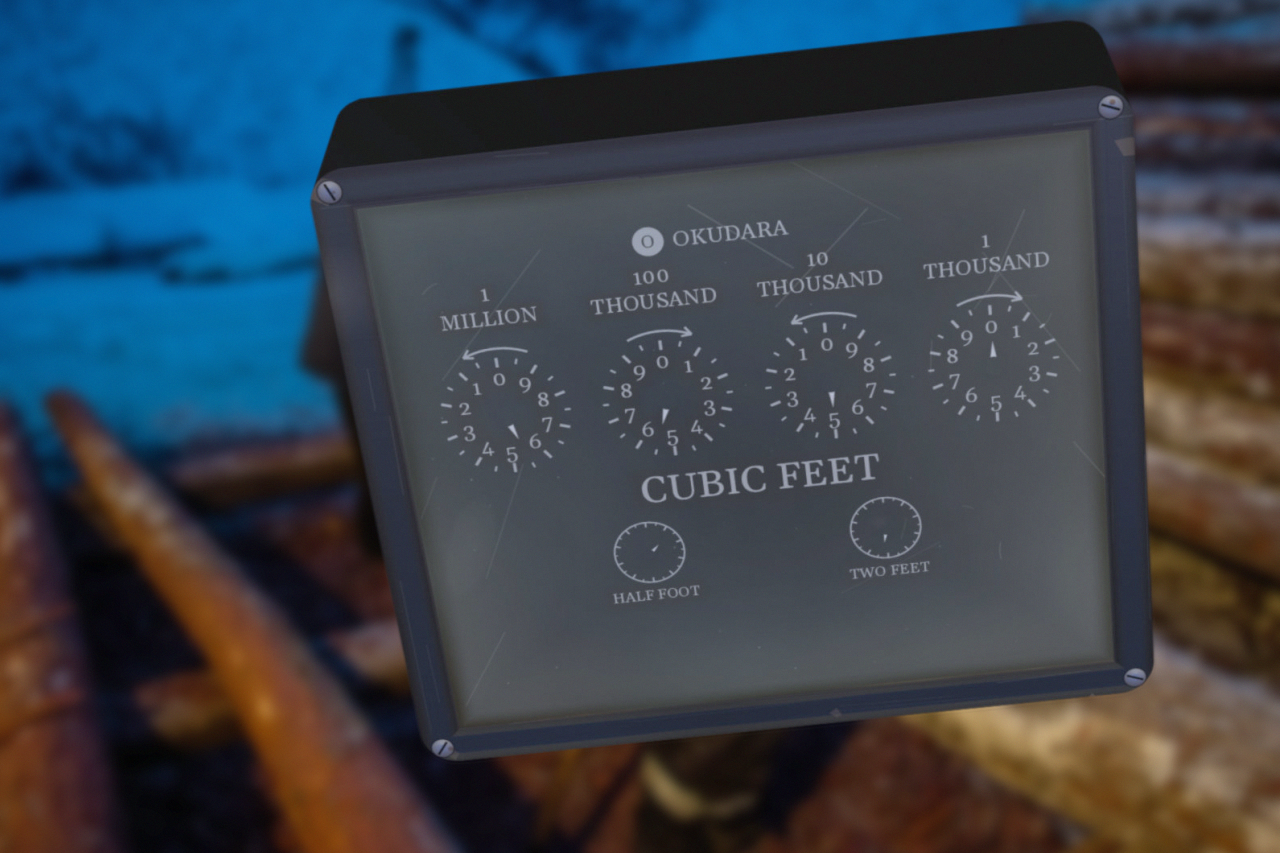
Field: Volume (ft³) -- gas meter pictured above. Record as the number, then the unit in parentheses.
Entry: 555000 (ft³)
